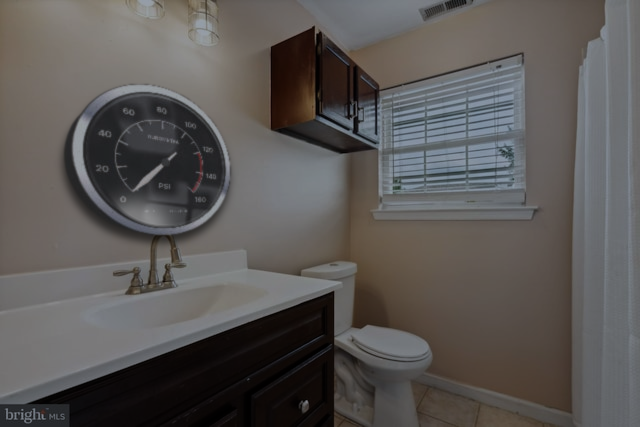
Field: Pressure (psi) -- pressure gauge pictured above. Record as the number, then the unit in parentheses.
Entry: 0 (psi)
